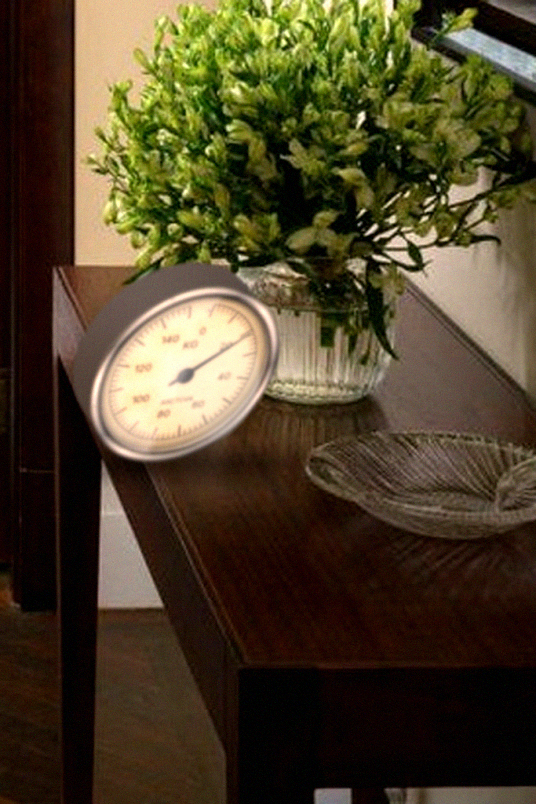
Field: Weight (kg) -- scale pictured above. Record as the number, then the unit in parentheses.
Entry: 20 (kg)
